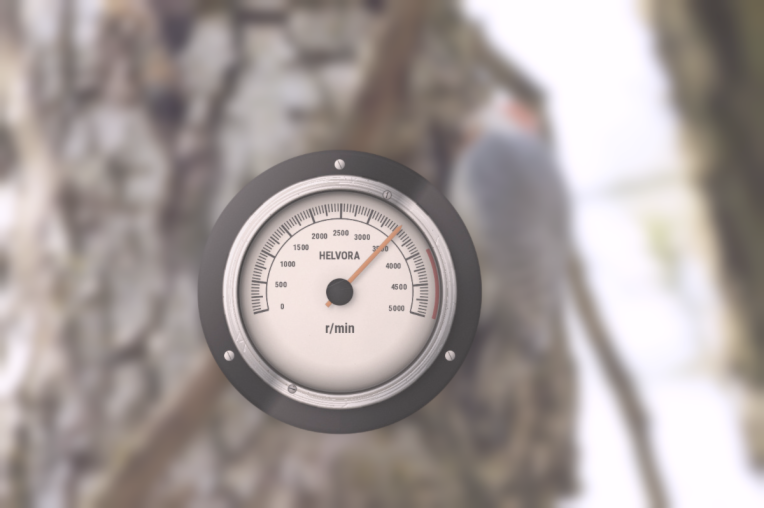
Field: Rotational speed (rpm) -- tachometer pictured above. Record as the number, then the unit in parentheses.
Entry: 3500 (rpm)
